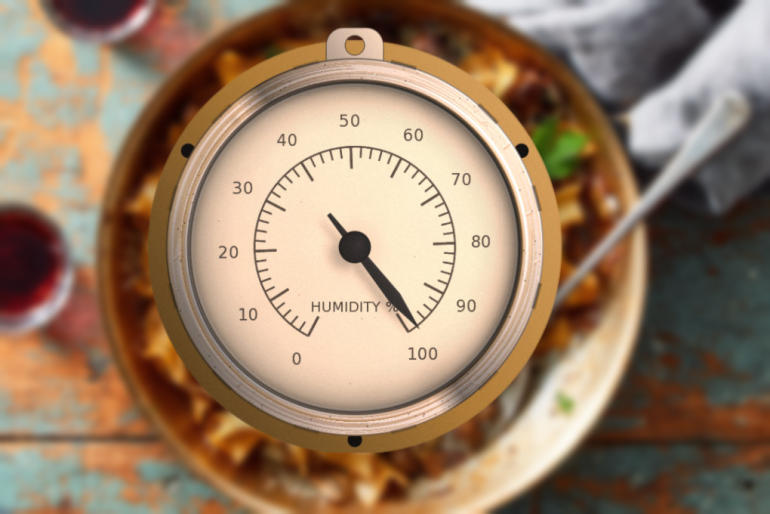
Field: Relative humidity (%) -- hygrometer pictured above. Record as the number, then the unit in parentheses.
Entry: 98 (%)
